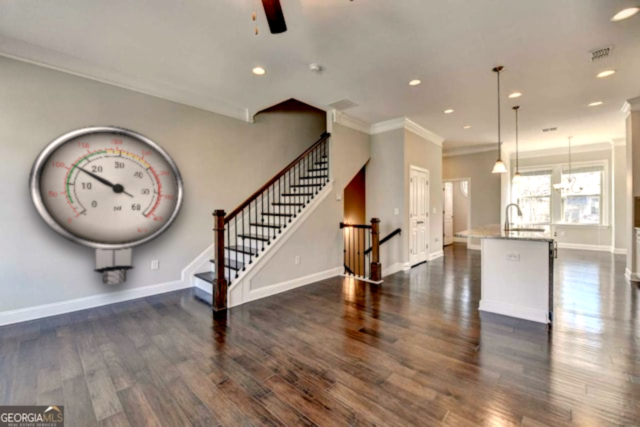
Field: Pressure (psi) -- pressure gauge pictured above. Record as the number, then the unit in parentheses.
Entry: 16 (psi)
